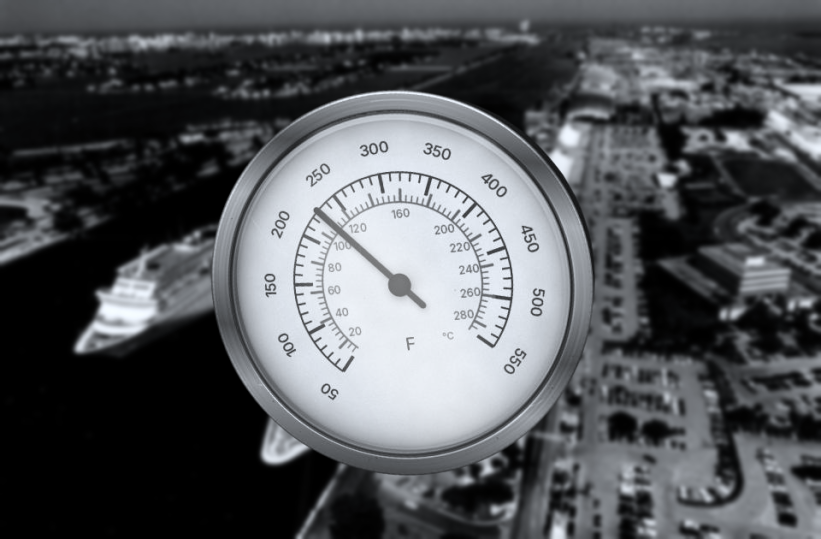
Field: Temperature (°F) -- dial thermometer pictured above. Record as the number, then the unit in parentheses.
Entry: 230 (°F)
